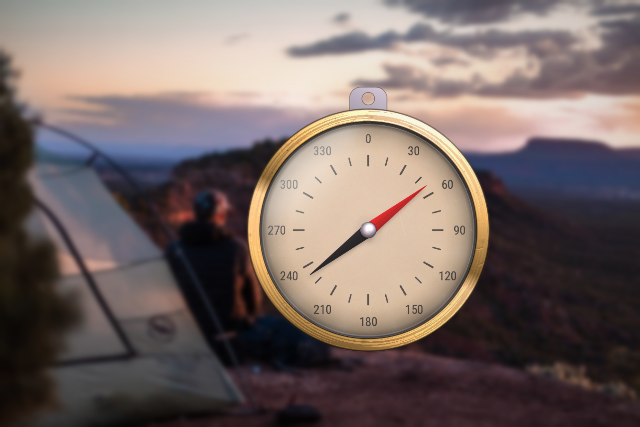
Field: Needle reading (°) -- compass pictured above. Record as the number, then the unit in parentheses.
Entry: 52.5 (°)
